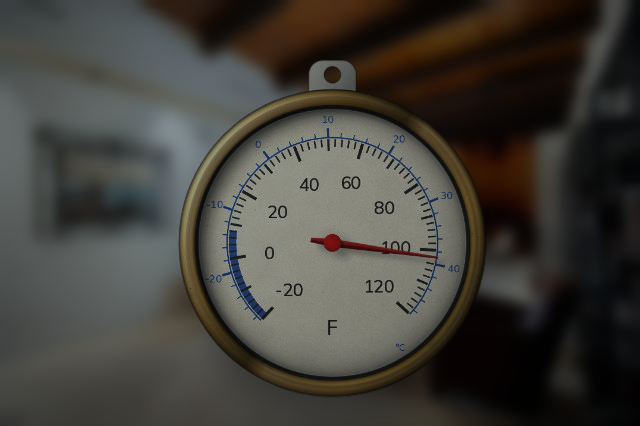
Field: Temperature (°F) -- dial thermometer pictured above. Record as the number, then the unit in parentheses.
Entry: 102 (°F)
